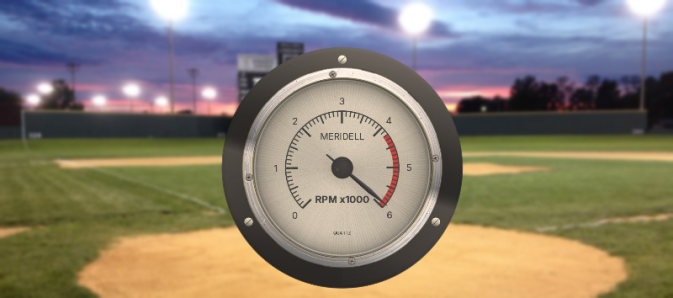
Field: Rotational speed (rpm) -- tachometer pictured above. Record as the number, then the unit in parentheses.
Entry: 5900 (rpm)
